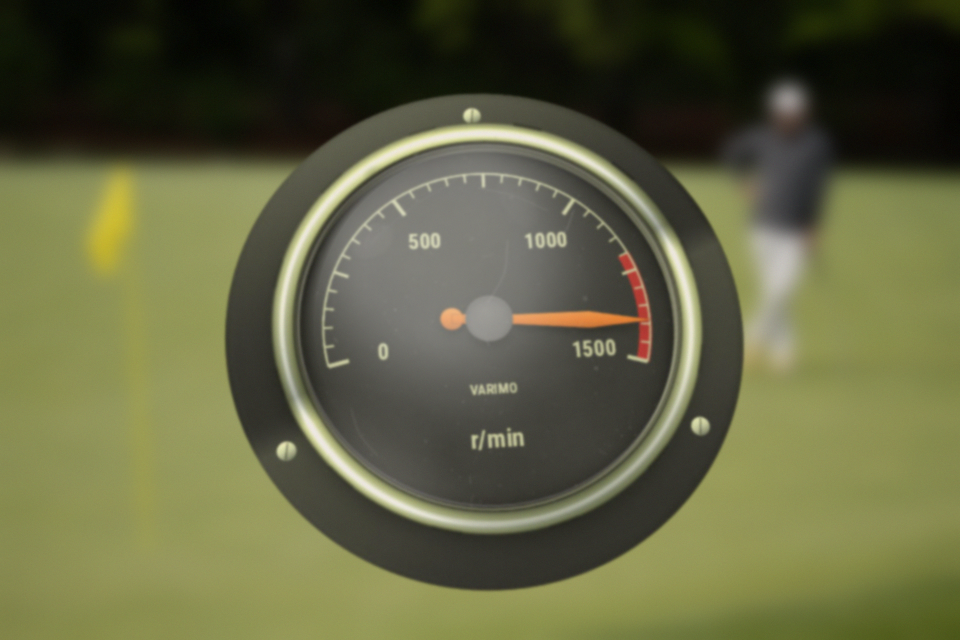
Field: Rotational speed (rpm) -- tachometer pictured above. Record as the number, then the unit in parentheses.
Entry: 1400 (rpm)
